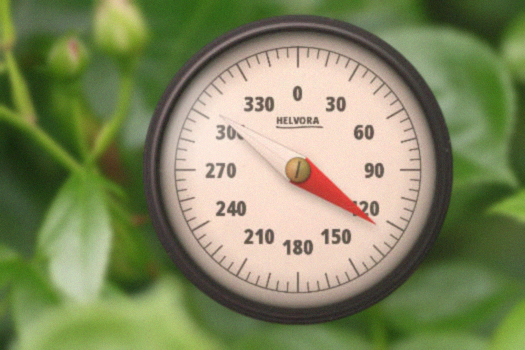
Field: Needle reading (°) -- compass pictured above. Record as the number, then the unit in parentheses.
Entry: 125 (°)
